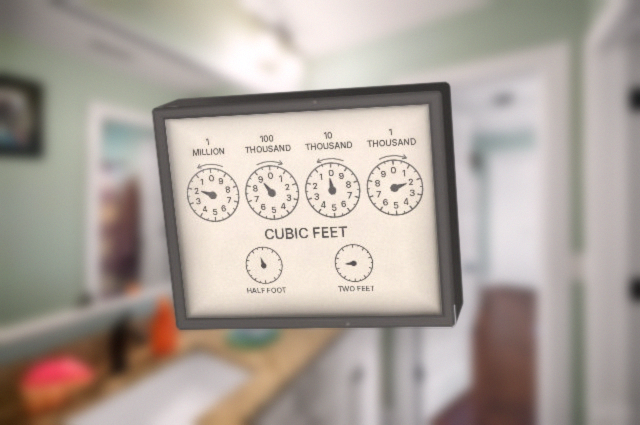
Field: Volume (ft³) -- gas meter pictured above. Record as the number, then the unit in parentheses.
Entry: 190200 (ft³)
